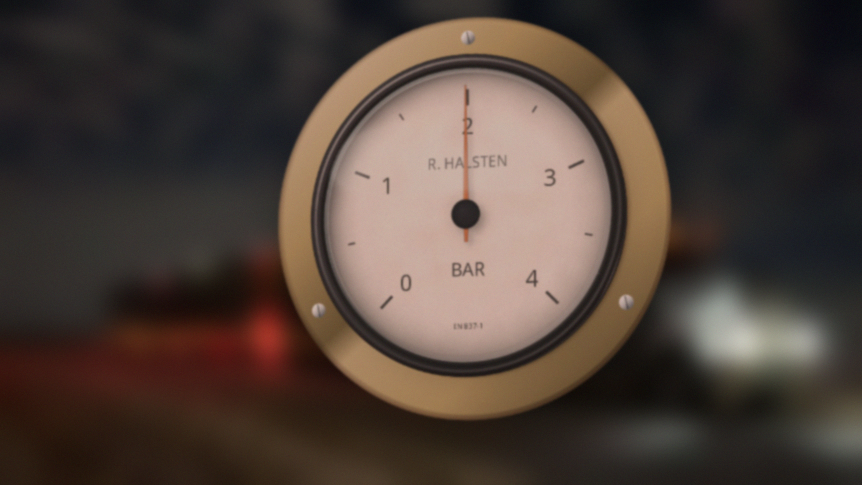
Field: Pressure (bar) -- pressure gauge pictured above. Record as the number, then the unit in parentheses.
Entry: 2 (bar)
